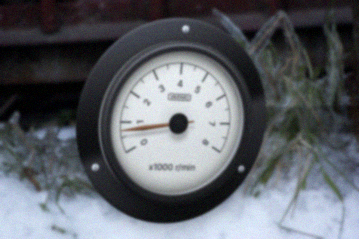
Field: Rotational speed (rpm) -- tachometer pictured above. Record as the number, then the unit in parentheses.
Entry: 750 (rpm)
